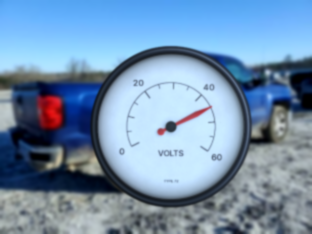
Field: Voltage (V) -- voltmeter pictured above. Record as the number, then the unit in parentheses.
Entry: 45 (V)
